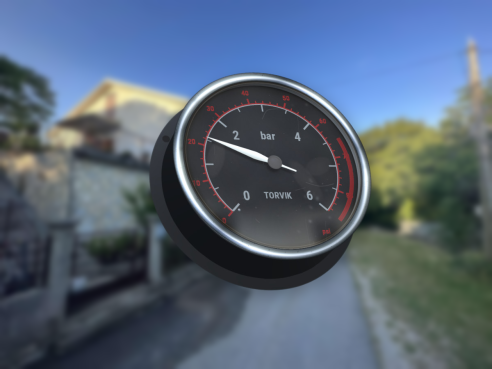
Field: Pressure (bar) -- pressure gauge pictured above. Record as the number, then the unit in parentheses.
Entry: 1.5 (bar)
